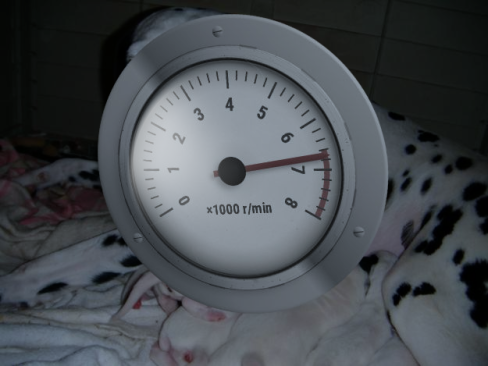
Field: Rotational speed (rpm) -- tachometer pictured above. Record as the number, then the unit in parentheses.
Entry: 6700 (rpm)
